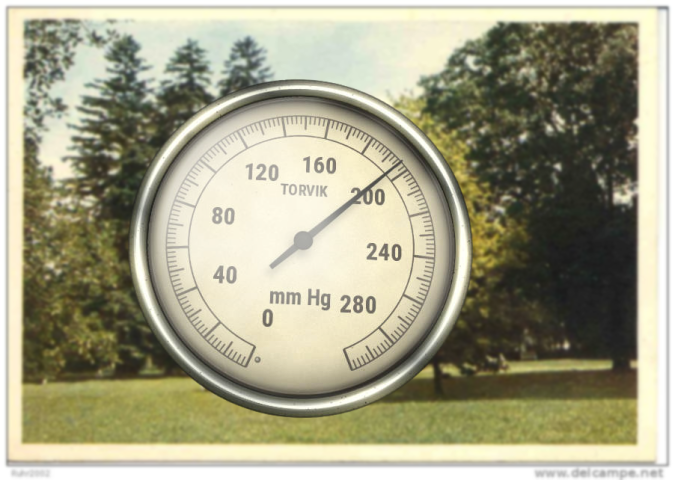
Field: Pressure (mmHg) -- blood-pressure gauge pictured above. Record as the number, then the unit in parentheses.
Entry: 196 (mmHg)
